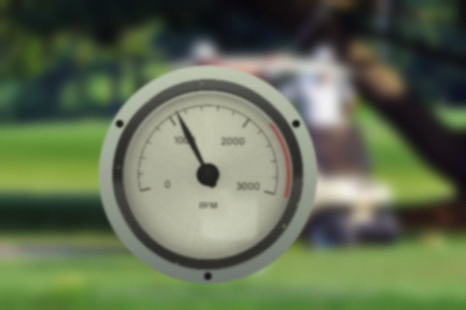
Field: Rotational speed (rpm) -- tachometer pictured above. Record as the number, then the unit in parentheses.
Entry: 1100 (rpm)
